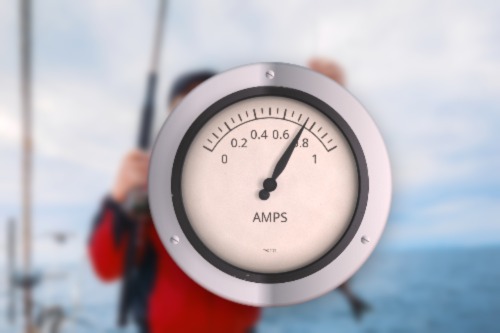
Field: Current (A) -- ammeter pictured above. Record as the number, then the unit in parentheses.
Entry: 0.75 (A)
